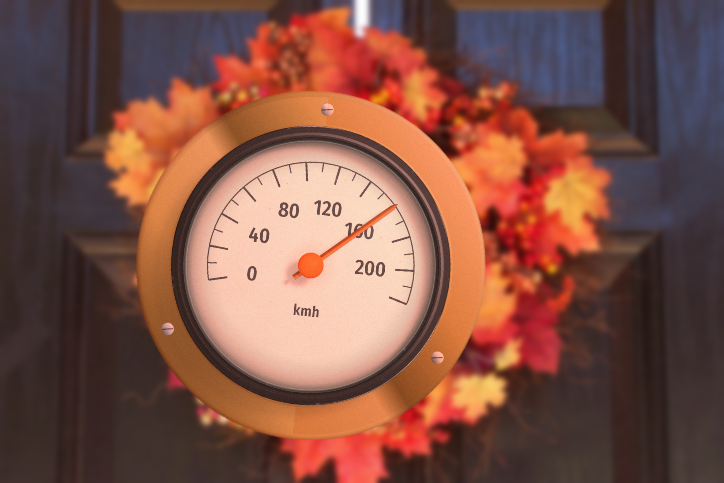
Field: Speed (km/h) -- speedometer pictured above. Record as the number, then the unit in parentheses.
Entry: 160 (km/h)
